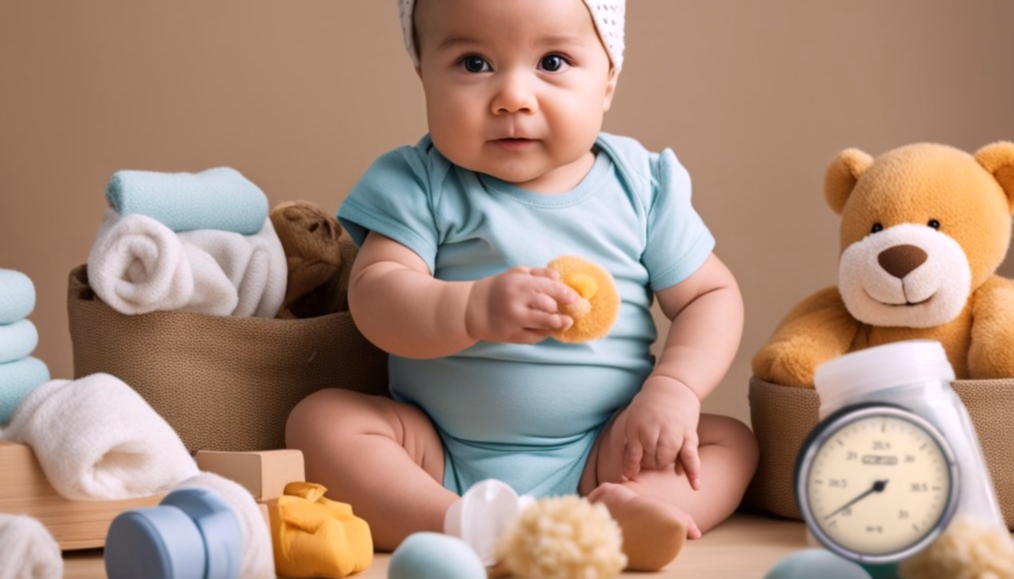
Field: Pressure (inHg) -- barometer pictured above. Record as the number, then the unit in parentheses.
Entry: 28.1 (inHg)
